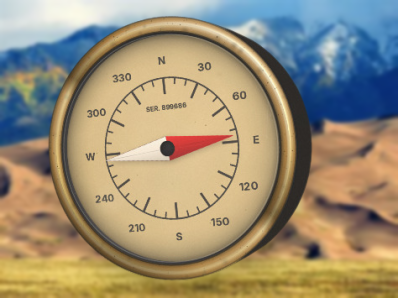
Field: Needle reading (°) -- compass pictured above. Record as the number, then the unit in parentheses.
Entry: 85 (°)
